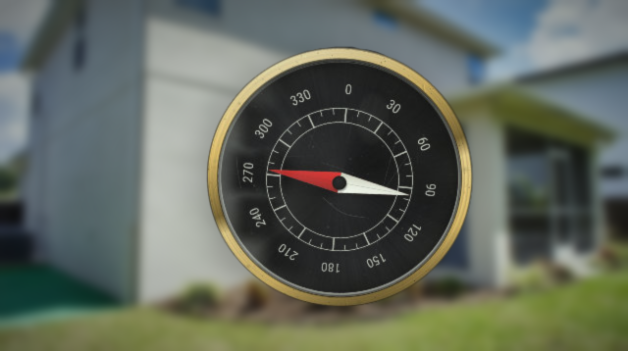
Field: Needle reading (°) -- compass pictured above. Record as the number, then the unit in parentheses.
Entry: 275 (°)
